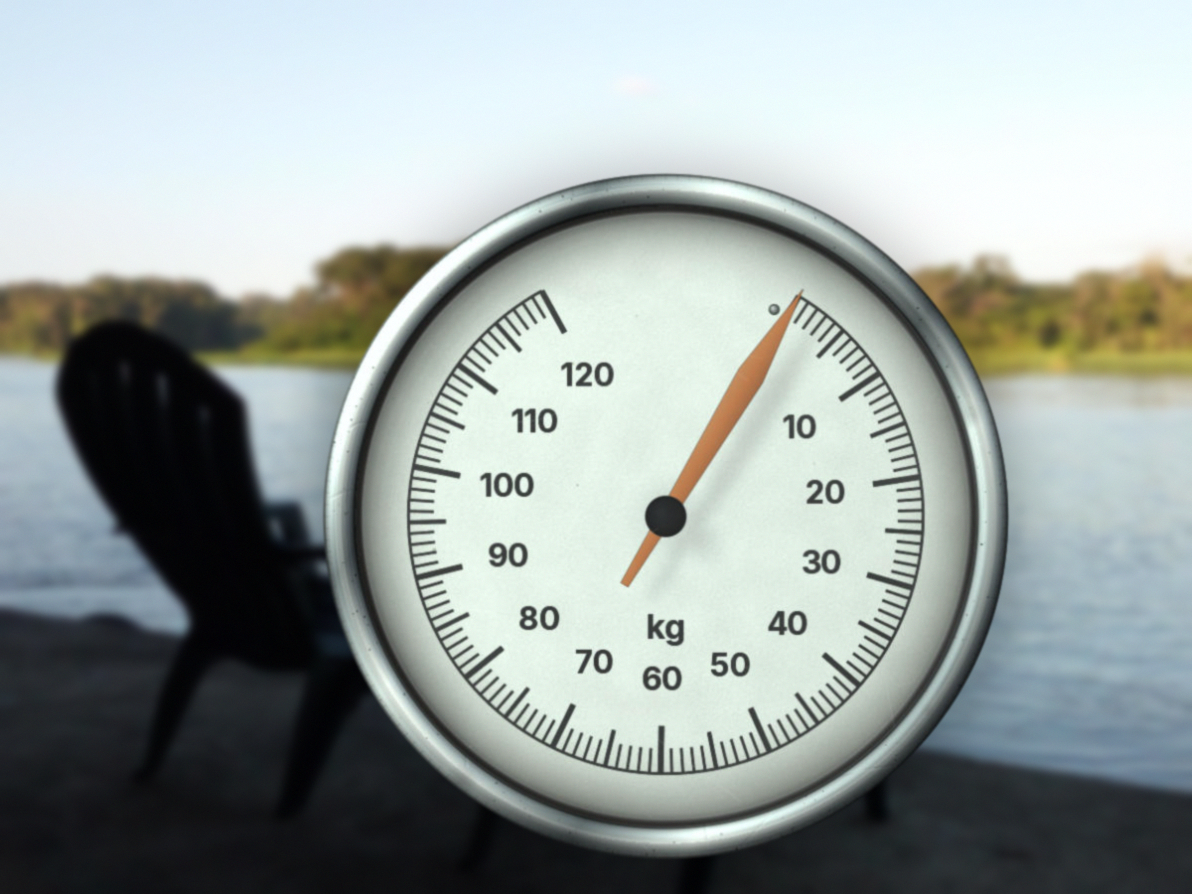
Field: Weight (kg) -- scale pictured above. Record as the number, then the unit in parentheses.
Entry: 0 (kg)
